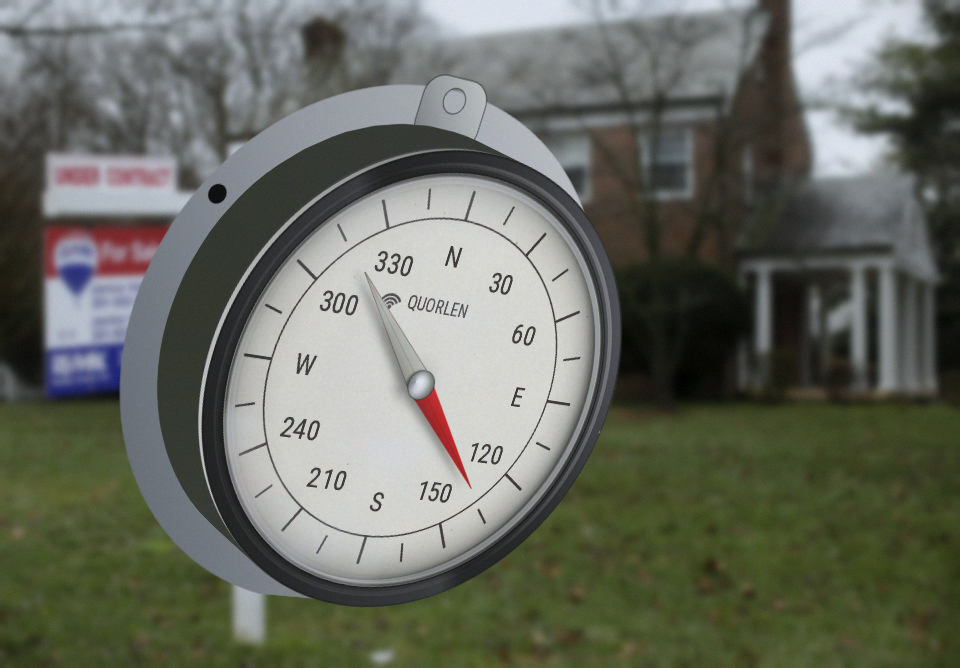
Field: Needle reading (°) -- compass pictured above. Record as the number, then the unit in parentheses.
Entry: 135 (°)
